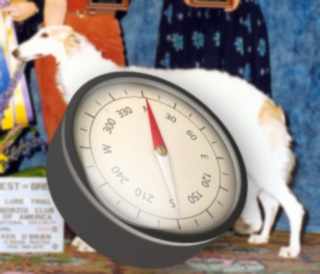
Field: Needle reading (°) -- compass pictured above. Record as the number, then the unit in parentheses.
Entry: 0 (°)
